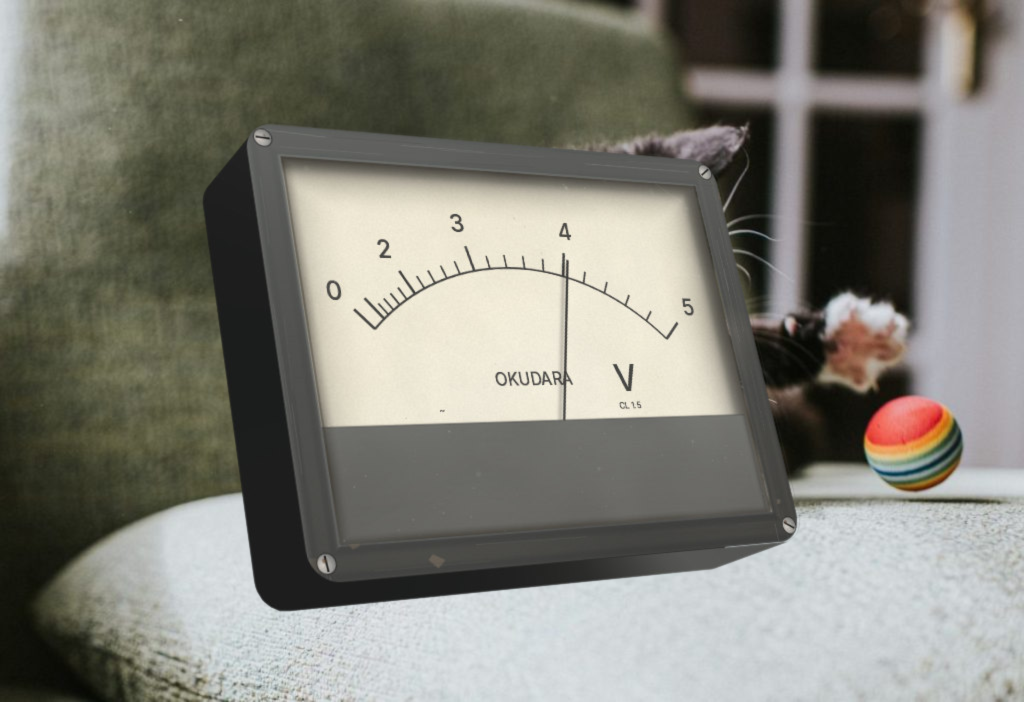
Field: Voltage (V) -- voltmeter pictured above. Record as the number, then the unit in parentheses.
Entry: 4 (V)
